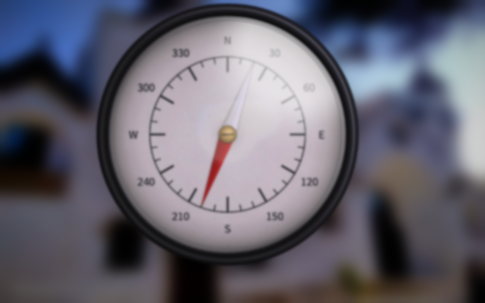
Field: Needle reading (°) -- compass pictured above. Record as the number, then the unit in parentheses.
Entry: 200 (°)
